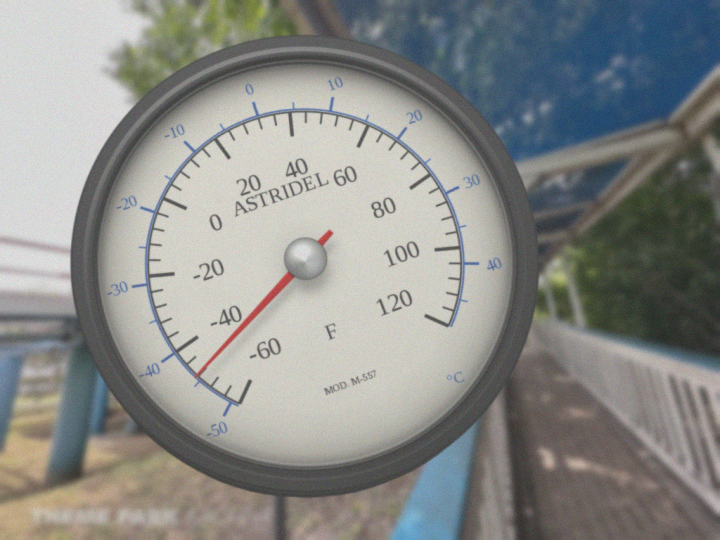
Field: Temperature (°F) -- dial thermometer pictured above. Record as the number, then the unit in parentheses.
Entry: -48 (°F)
